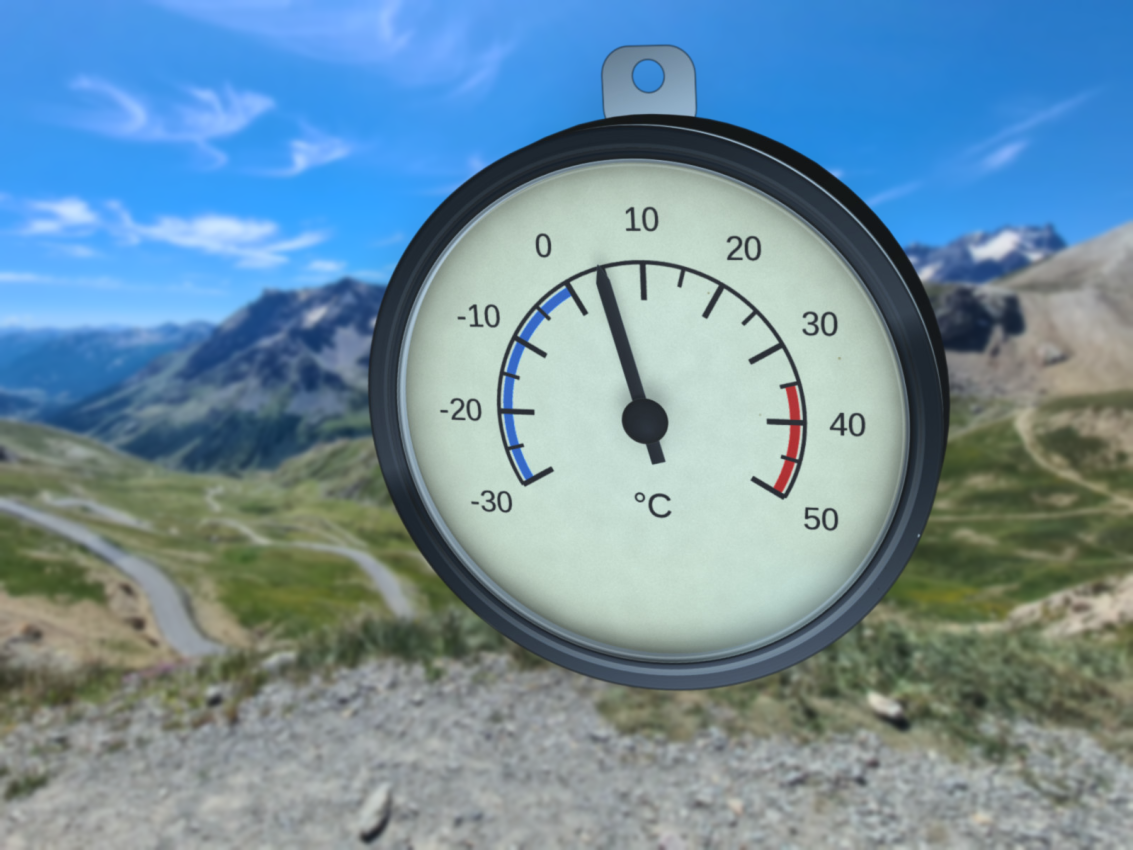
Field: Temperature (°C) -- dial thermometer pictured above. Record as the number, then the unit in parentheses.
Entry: 5 (°C)
